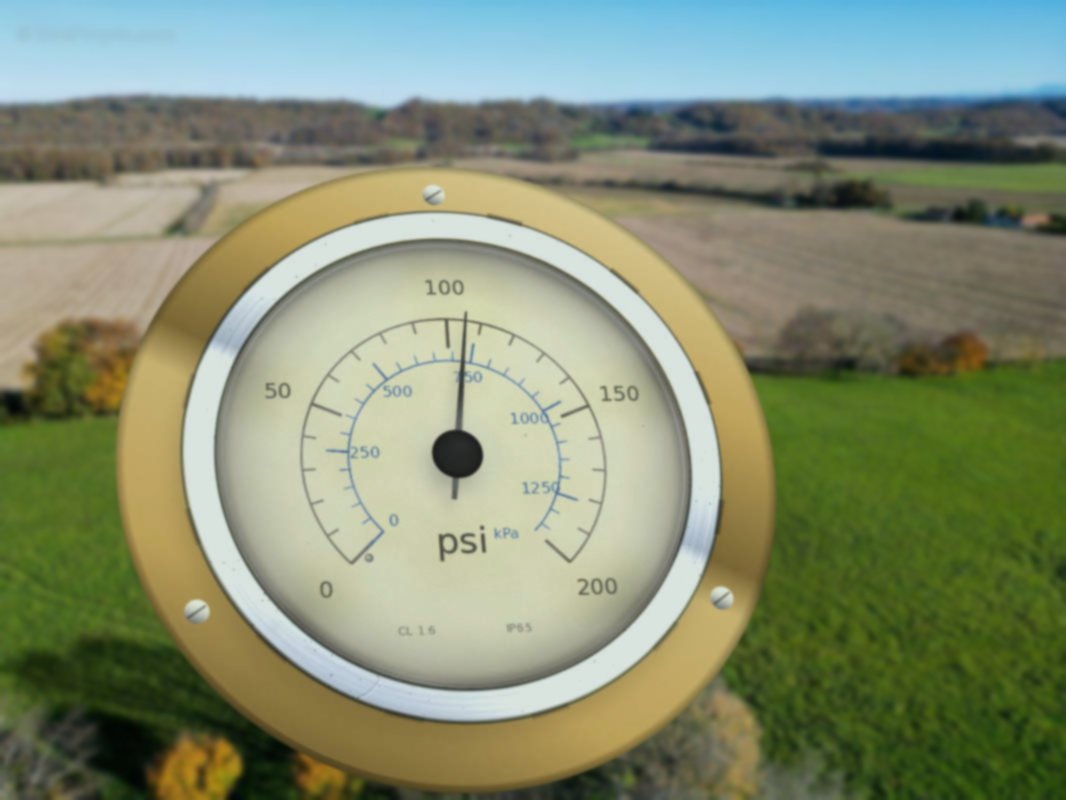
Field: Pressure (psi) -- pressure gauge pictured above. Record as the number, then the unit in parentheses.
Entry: 105 (psi)
